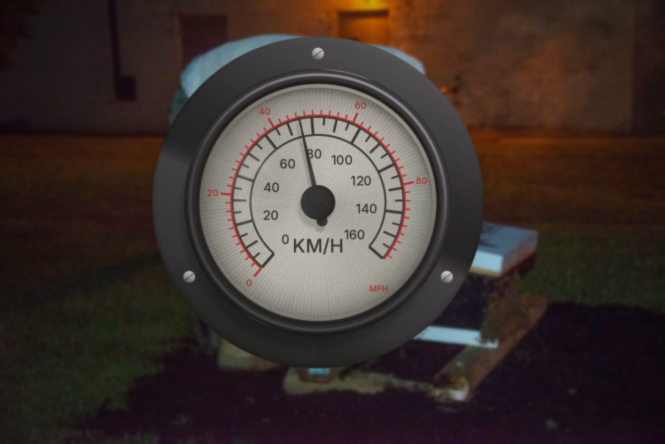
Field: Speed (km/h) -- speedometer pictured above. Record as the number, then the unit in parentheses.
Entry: 75 (km/h)
